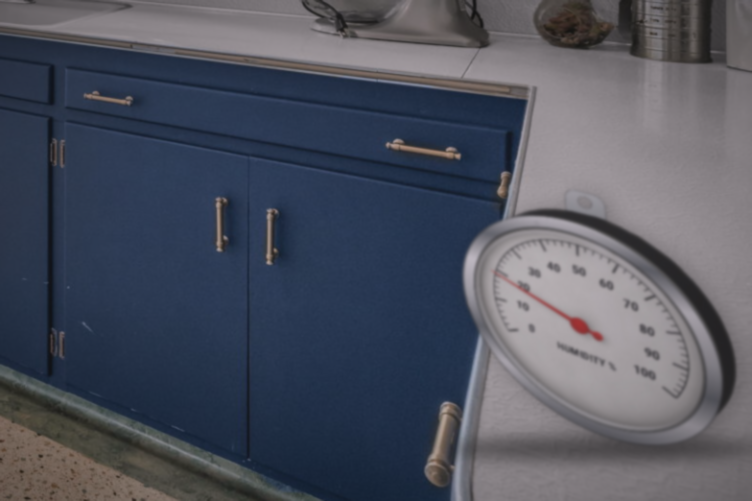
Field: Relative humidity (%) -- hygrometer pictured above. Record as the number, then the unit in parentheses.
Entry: 20 (%)
